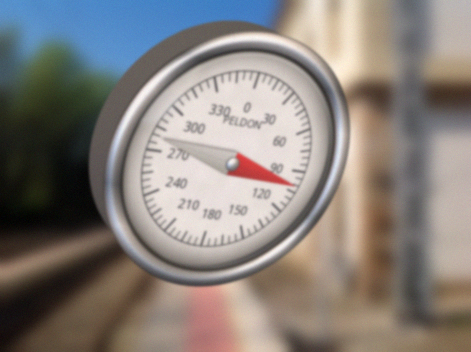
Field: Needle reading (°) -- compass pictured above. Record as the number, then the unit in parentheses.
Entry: 100 (°)
